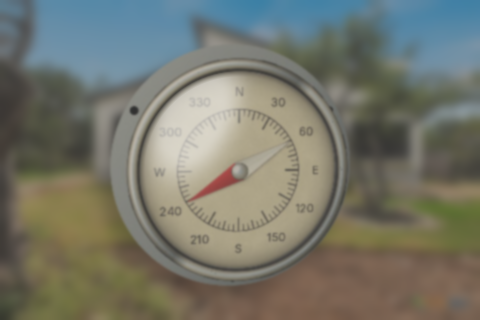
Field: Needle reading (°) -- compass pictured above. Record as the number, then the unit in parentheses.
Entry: 240 (°)
